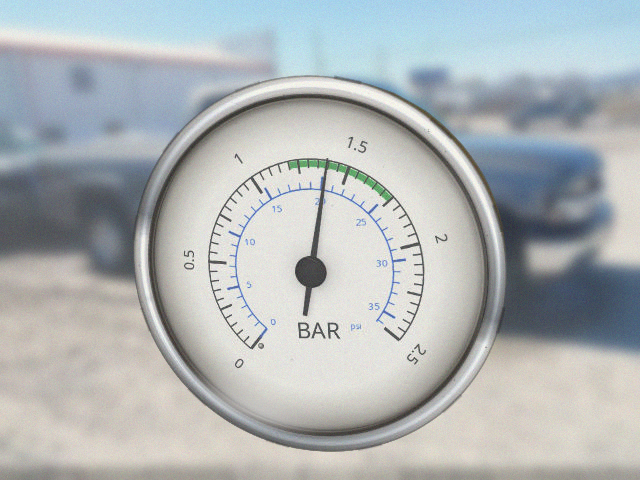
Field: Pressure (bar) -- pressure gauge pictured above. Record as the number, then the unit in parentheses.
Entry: 1.4 (bar)
